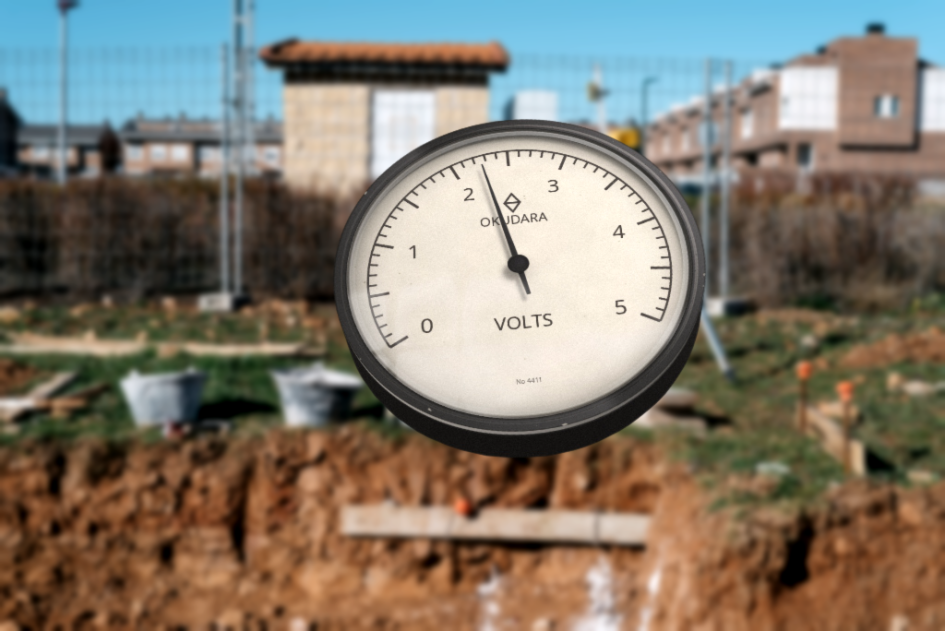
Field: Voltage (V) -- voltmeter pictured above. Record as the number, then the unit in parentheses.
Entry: 2.25 (V)
